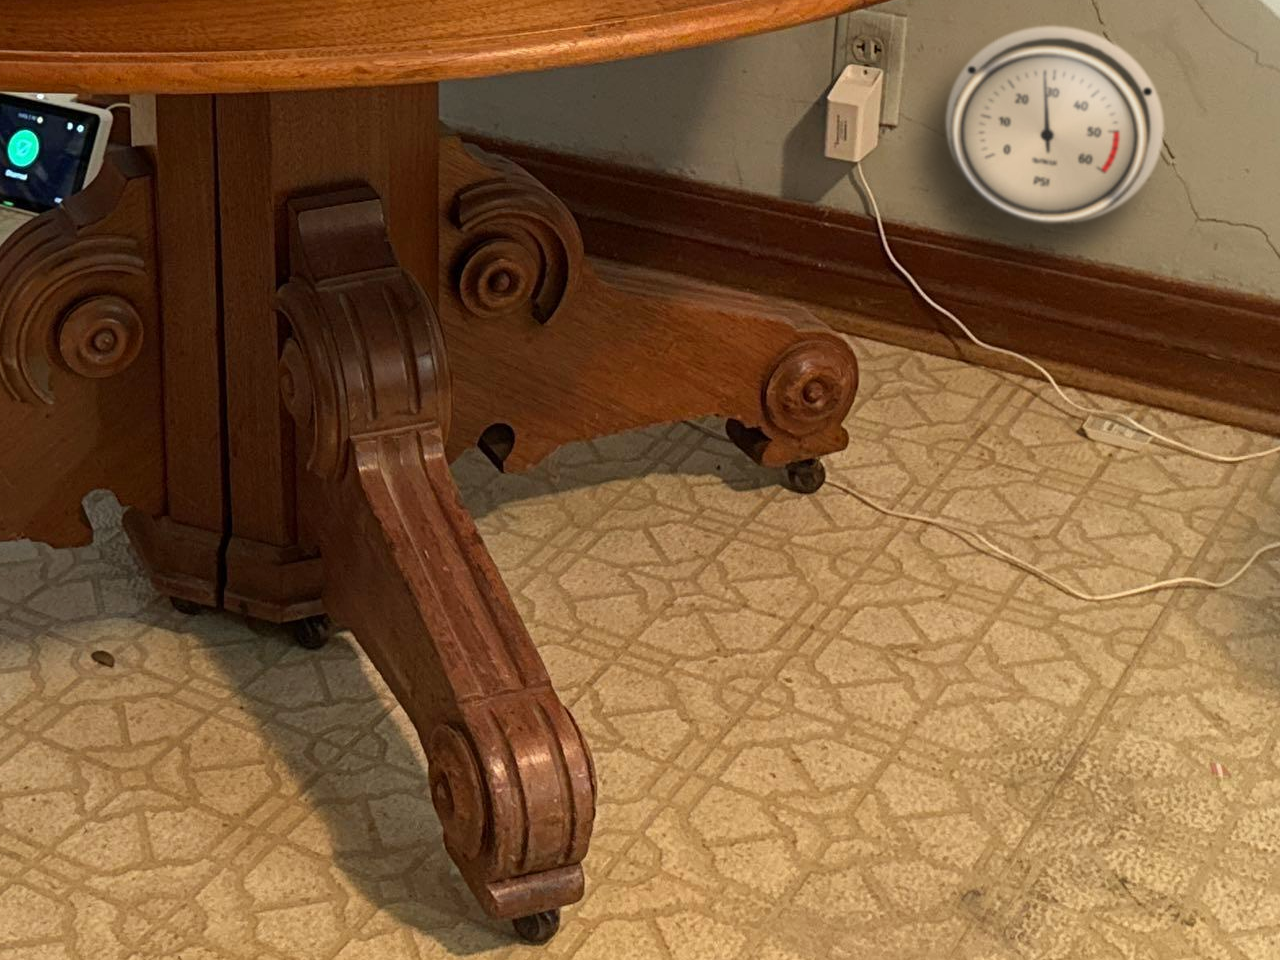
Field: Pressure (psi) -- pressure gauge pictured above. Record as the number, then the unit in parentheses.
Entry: 28 (psi)
